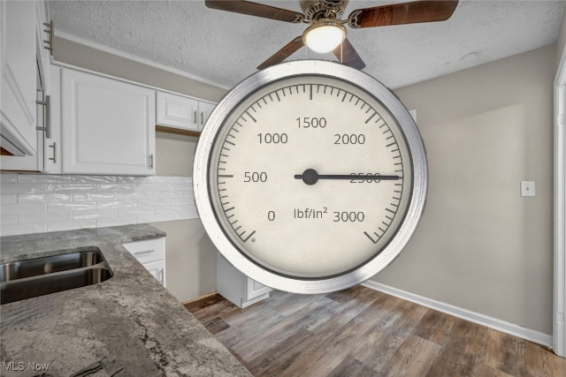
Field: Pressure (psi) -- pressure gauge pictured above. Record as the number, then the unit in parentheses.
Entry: 2500 (psi)
